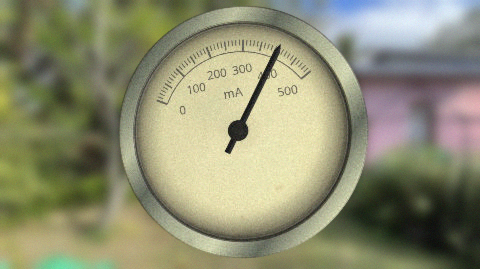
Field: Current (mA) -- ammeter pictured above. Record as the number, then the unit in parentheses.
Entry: 400 (mA)
